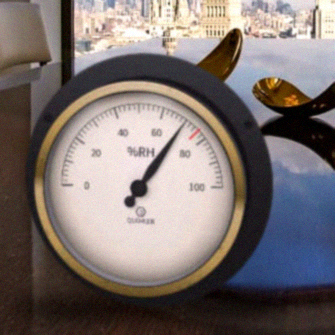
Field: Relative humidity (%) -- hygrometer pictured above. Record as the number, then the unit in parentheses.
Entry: 70 (%)
